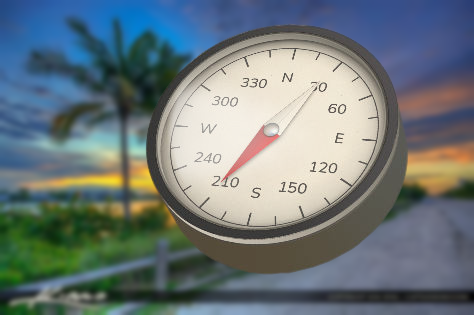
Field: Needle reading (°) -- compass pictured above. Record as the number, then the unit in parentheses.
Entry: 210 (°)
